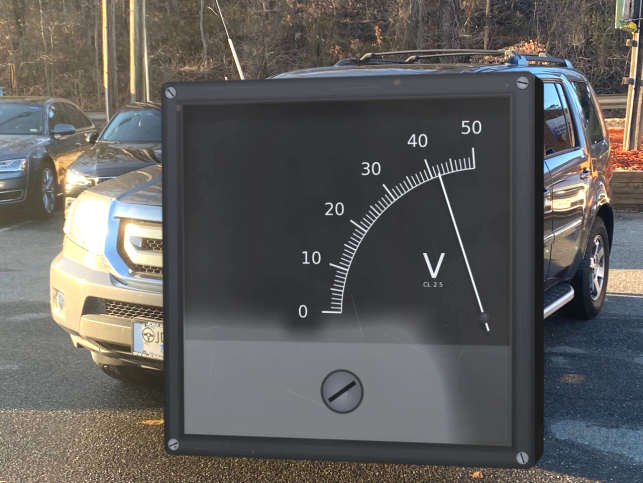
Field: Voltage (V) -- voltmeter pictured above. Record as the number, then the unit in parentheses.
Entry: 42 (V)
